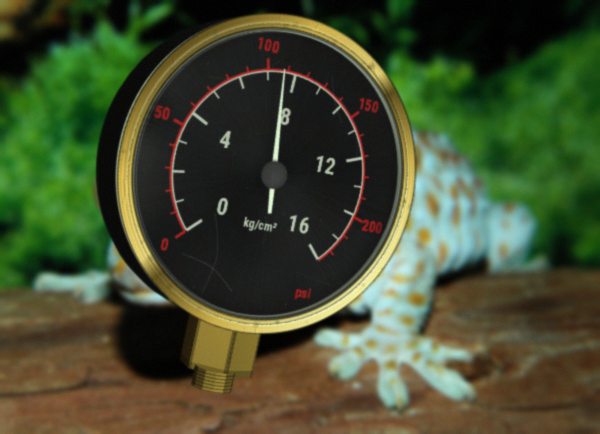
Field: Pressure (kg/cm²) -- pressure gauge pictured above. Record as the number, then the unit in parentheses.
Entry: 7.5 (kg/cm²)
